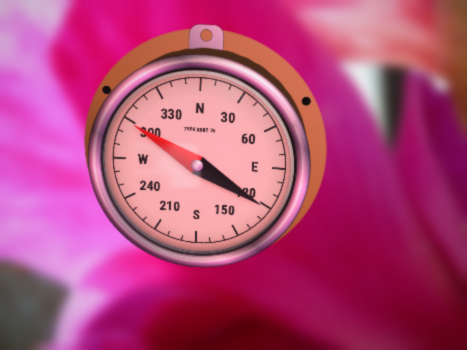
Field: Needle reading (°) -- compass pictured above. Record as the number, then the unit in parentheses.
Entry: 300 (°)
